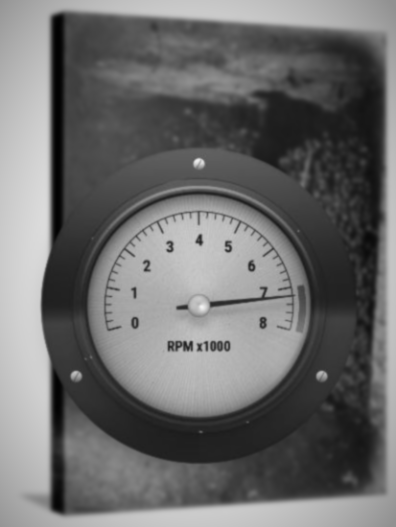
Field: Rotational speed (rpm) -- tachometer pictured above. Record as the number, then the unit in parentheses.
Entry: 7200 (rpm)
